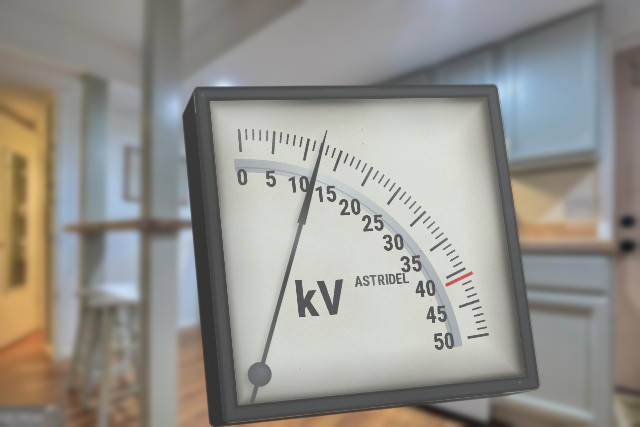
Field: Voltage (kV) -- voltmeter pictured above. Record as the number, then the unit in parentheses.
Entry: 12 (kV)
